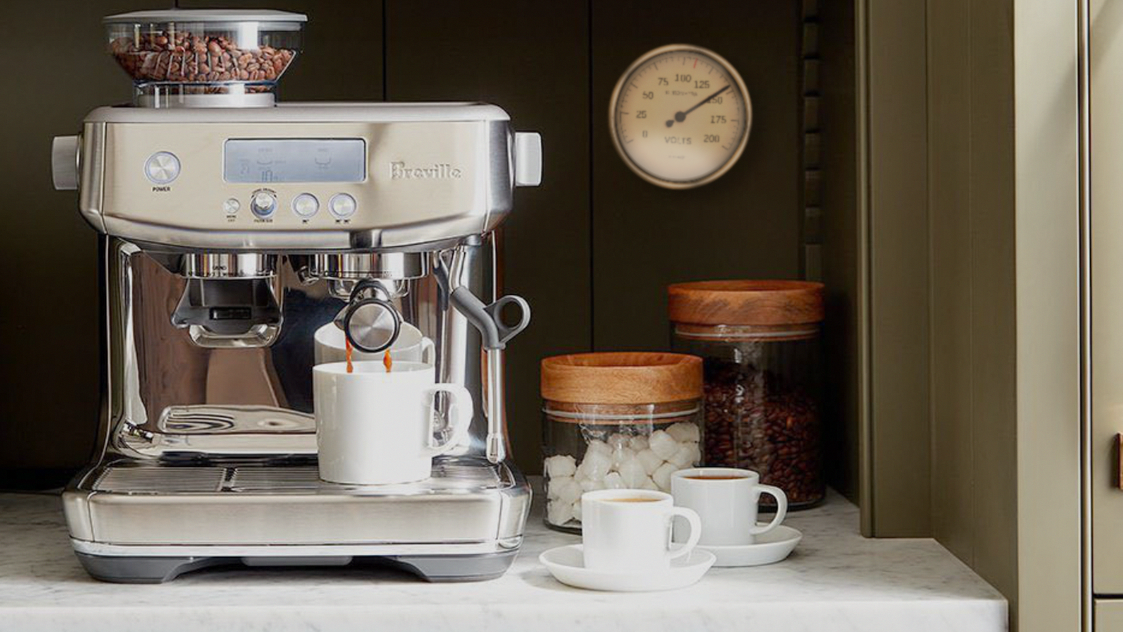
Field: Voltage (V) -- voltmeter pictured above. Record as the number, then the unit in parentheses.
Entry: 145 (V)
